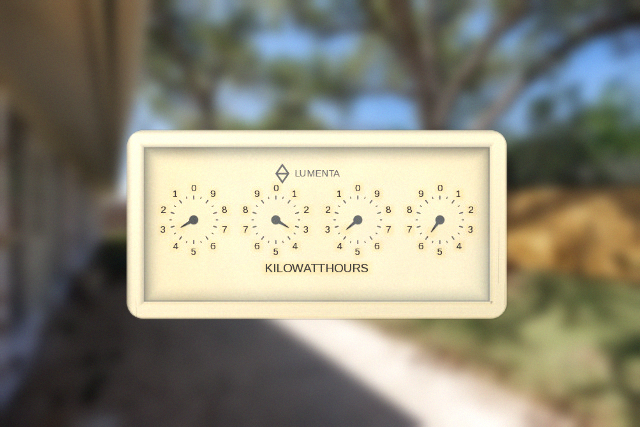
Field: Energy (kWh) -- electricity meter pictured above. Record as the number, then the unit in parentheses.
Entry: 3336 (kWh)
